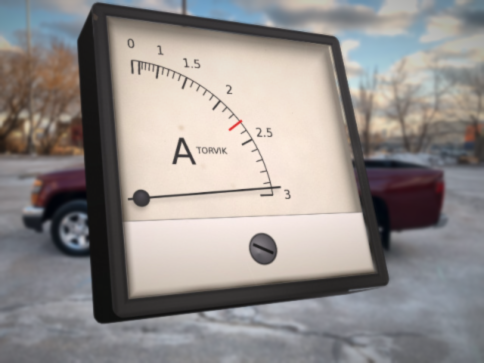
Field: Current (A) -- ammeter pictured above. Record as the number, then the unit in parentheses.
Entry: 2.95 (A)
